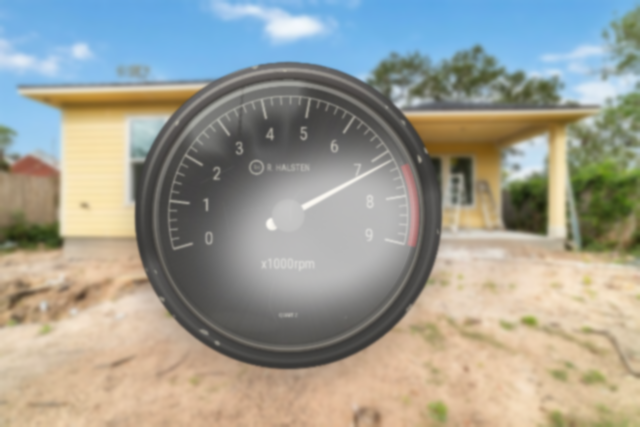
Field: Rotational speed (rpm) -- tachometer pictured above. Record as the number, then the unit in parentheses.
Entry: 7200 (rpm)
